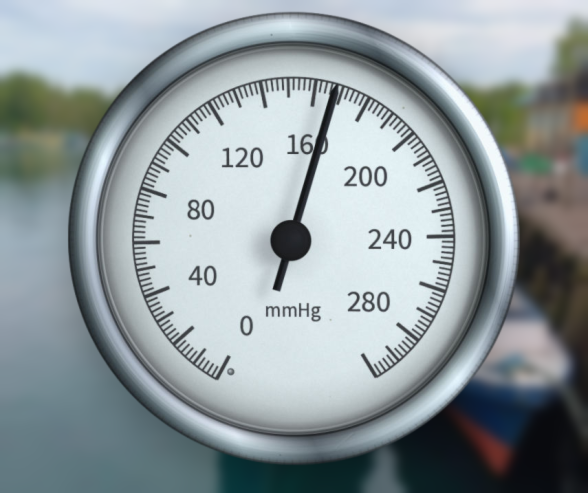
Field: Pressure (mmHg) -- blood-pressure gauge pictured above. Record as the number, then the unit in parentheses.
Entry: 168 (mmHg)
